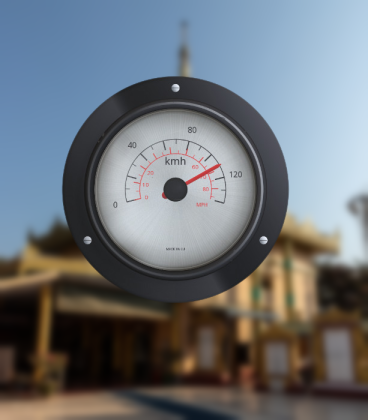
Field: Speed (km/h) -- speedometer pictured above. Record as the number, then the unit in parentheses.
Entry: 110 (km/h)
